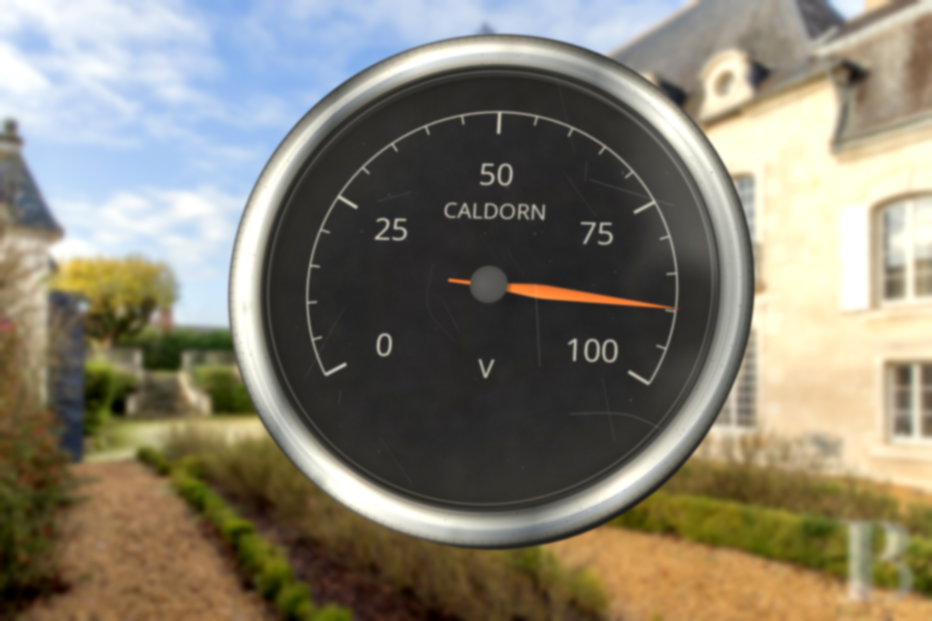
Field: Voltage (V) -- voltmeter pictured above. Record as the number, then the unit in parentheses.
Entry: 90 (V)
